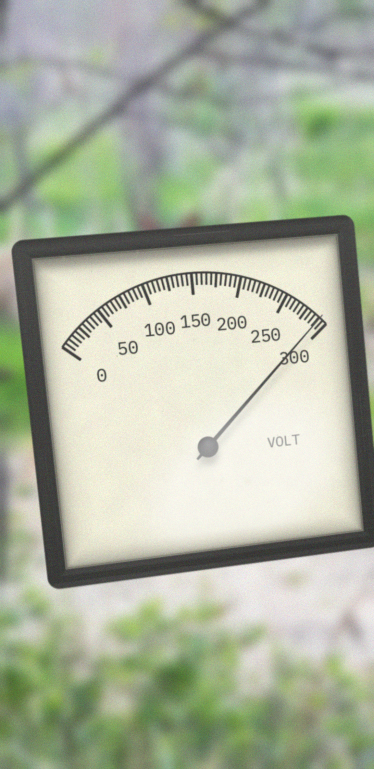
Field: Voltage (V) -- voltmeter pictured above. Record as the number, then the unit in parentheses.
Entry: 290 (V)
